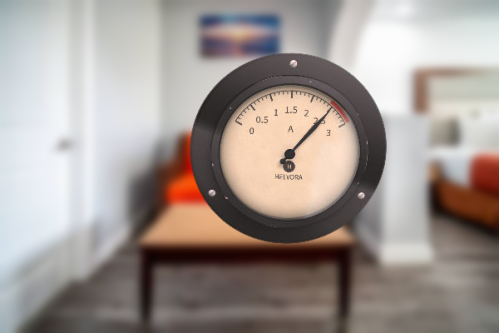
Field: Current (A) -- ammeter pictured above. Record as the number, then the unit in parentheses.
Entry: 2.5 (A)
